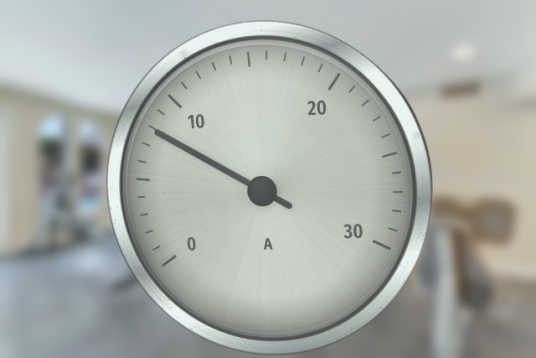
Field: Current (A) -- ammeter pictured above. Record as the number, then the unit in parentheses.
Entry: 8 (A)
